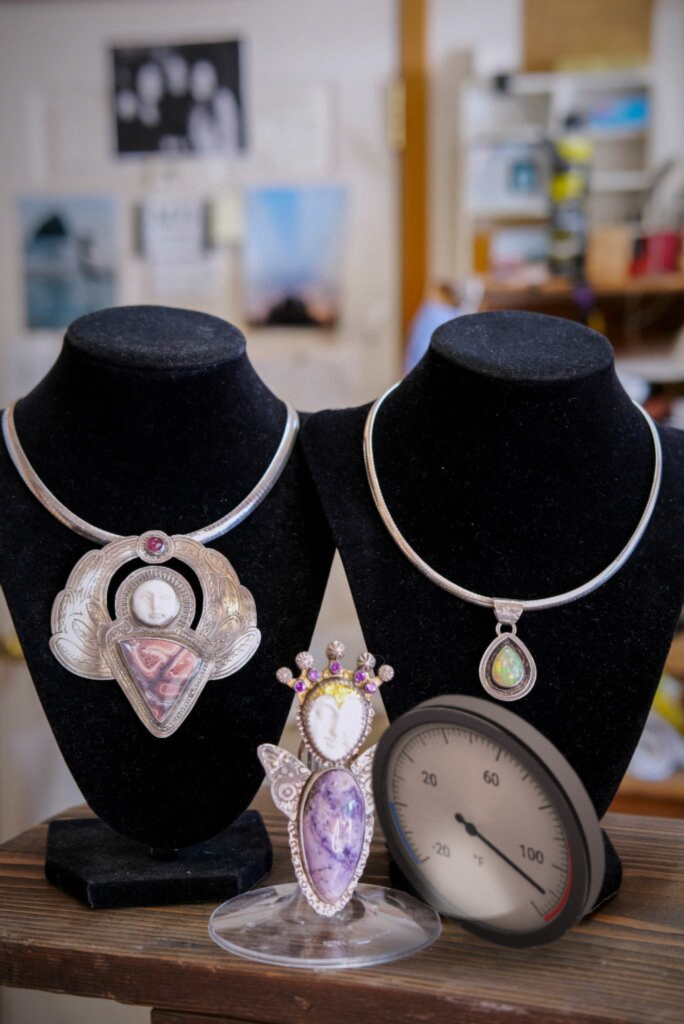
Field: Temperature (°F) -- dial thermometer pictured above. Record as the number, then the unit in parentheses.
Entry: 110 (°F)
